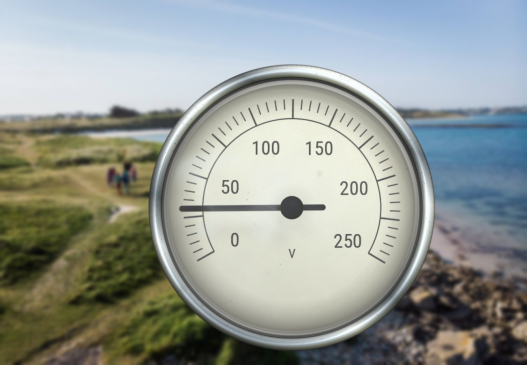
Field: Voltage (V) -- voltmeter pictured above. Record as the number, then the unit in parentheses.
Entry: 30 (V)
